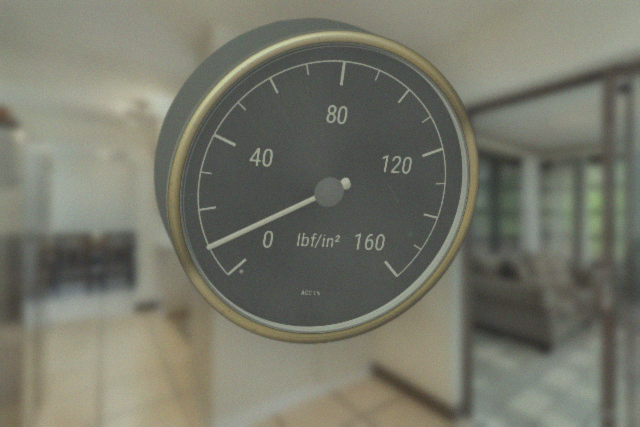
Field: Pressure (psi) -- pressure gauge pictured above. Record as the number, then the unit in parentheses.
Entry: 10 (psi)
